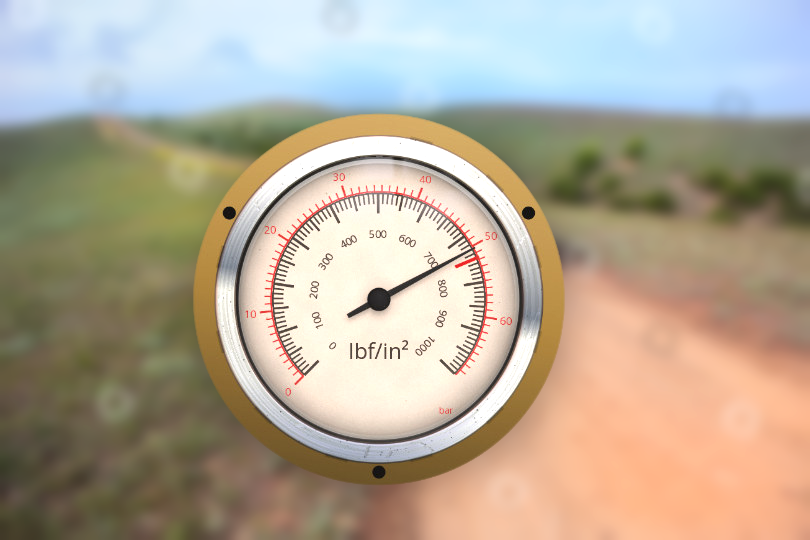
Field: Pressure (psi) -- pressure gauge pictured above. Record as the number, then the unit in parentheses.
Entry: 730 (psi)
